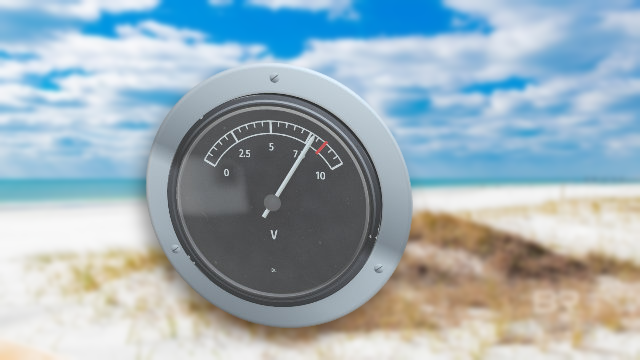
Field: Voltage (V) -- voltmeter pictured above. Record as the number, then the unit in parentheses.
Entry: 7.75 (V)
